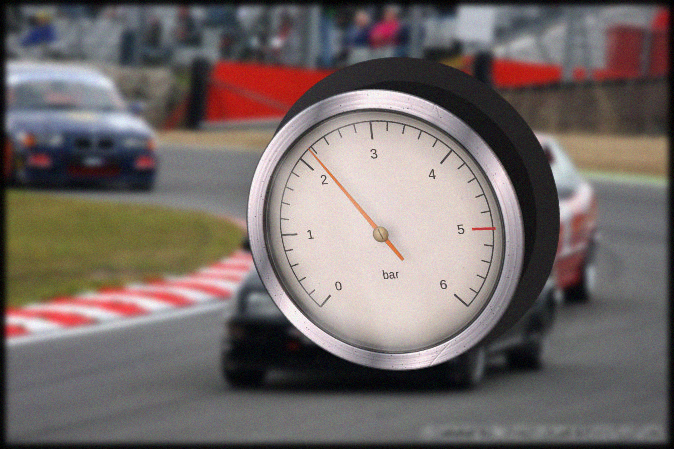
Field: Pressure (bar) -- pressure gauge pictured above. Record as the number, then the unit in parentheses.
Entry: 2.2 (bar)
